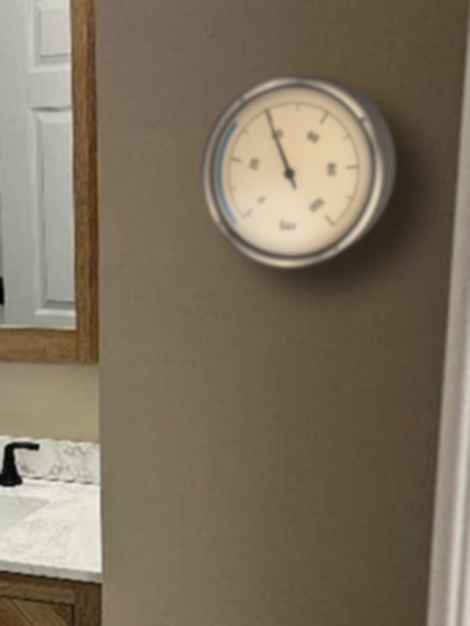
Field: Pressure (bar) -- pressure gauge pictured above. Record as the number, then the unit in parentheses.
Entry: 40 (bar)
